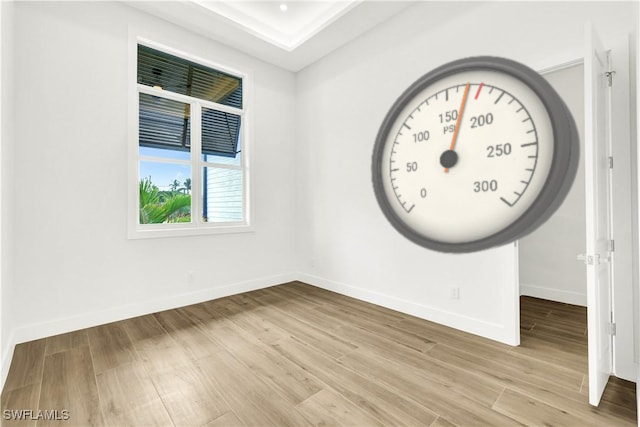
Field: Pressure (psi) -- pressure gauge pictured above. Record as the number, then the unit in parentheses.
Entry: 170 (psi)
